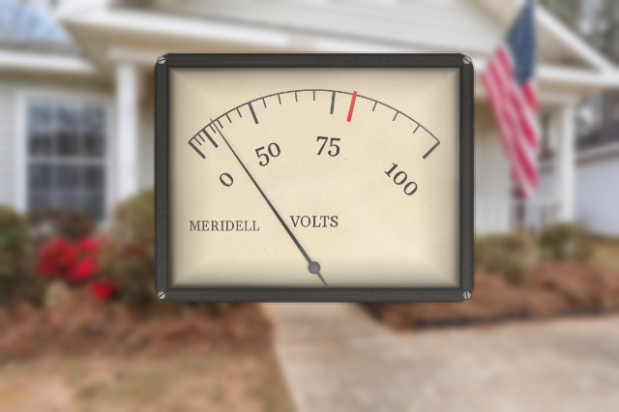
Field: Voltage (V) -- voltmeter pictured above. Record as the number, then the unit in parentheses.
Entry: 32.5 (V)
